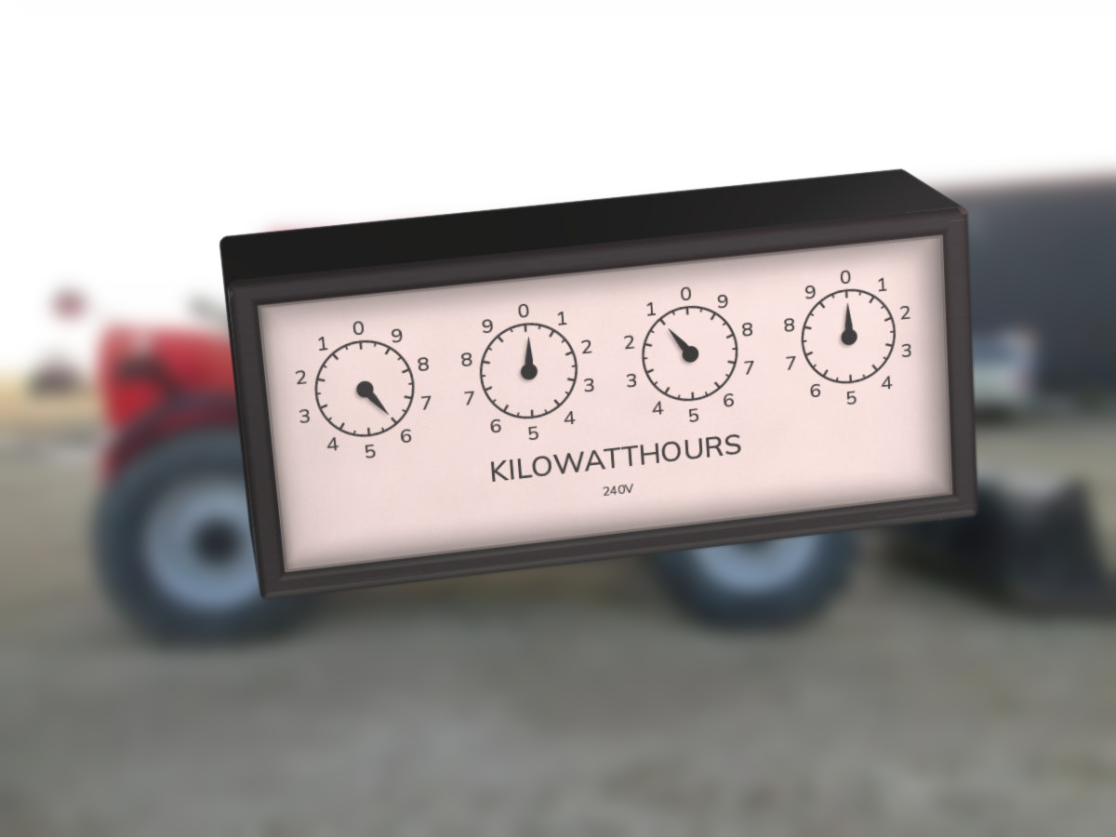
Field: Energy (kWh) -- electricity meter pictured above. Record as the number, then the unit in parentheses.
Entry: 6010 (kWh)
